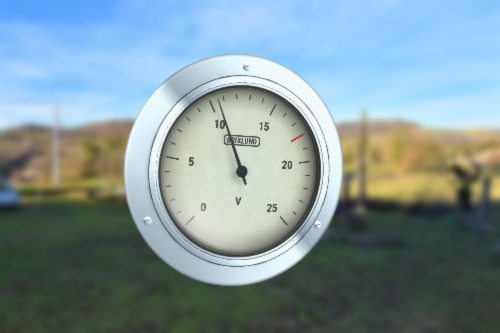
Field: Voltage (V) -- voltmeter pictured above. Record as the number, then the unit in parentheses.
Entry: 10.5 (V)
